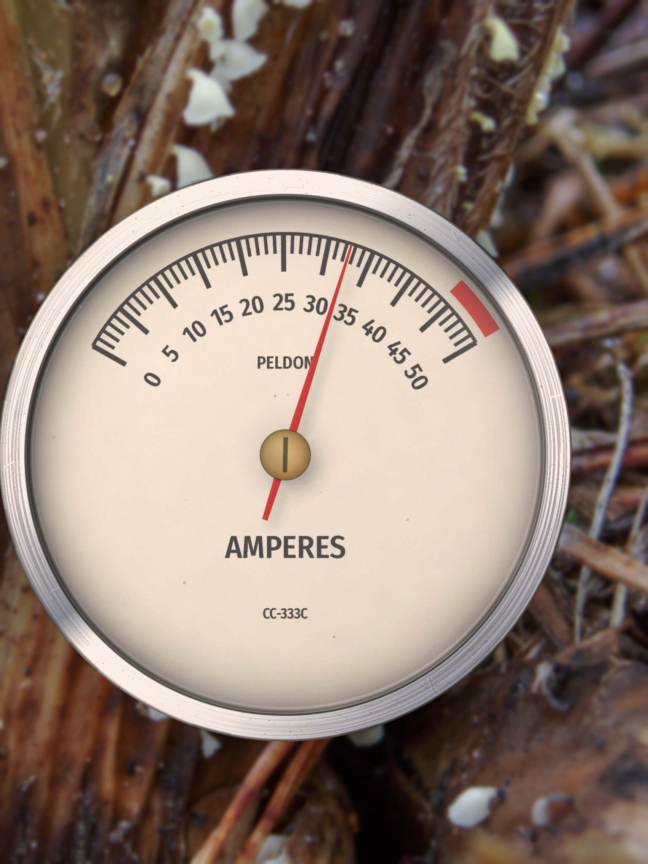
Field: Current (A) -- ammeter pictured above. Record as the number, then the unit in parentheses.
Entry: 32.5 (A)
